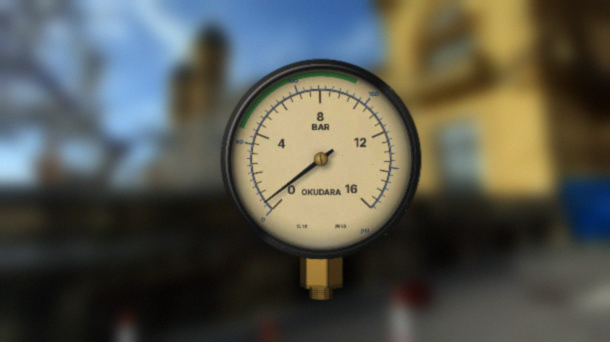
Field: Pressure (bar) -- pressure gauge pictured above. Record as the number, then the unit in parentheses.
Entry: 0.5 (bar)
